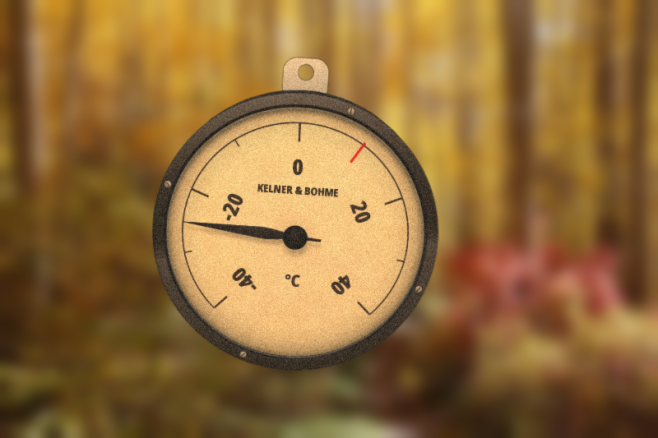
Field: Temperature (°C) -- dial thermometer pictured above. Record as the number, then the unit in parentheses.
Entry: -25 (°C)
